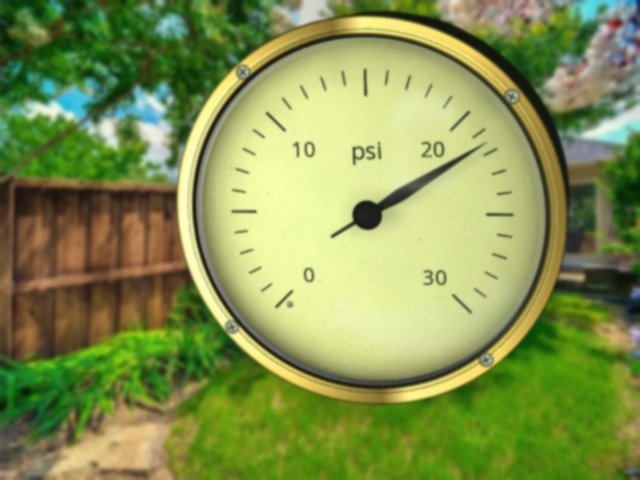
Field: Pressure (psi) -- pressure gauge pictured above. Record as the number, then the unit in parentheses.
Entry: 21.5 (psi)
